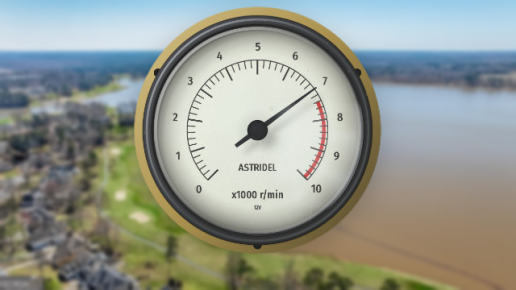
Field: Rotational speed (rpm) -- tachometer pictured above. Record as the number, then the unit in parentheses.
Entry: 7000 (rpm)
